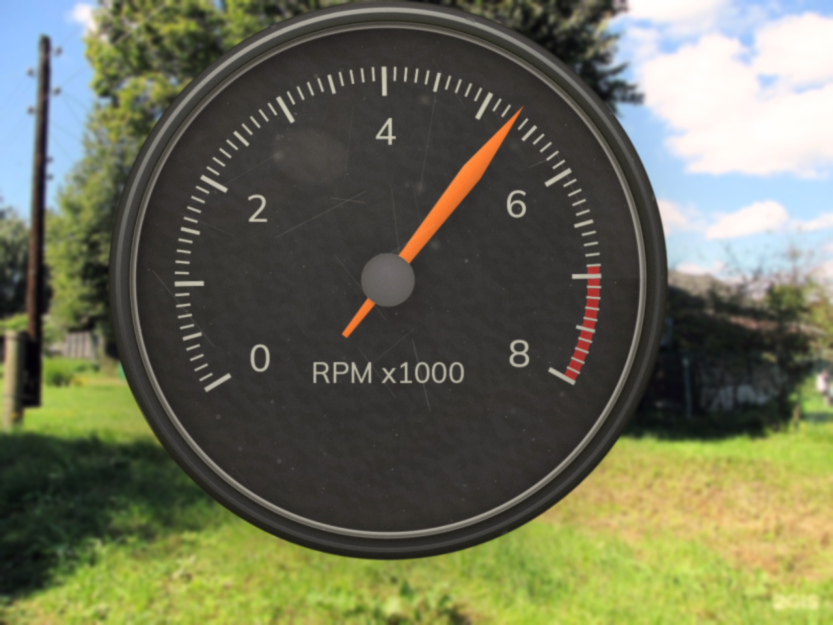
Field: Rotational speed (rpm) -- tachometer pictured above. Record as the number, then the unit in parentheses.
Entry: 5300 (rpm)
